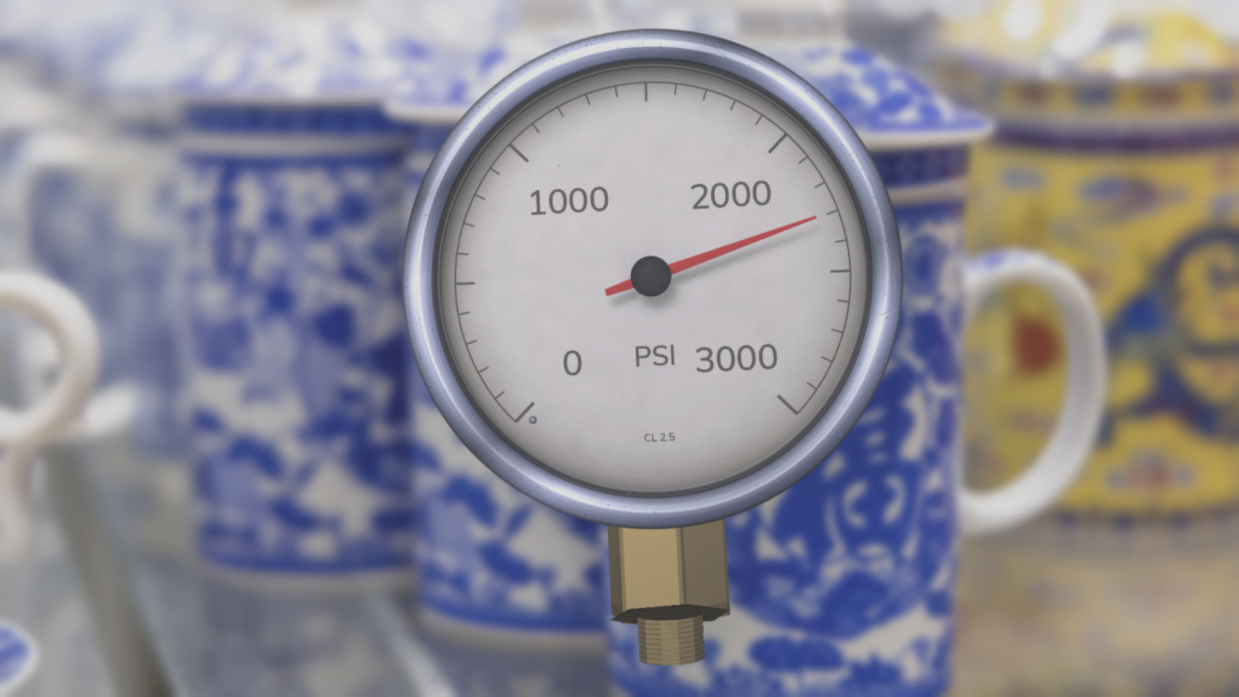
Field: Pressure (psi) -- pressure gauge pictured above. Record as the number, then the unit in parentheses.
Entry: 2300 (psi)
